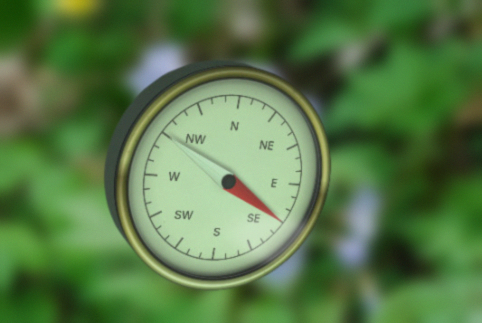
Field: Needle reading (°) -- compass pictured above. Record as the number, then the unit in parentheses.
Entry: 120 (°)
